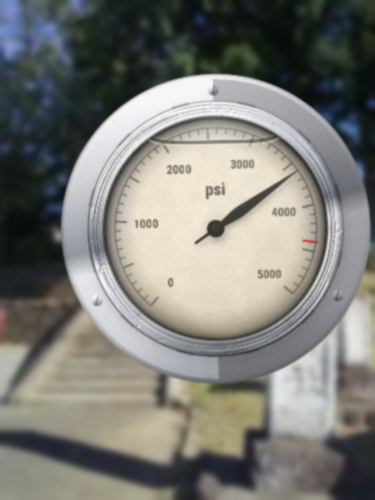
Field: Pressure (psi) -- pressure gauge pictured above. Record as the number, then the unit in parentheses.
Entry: 3600 (psi)
